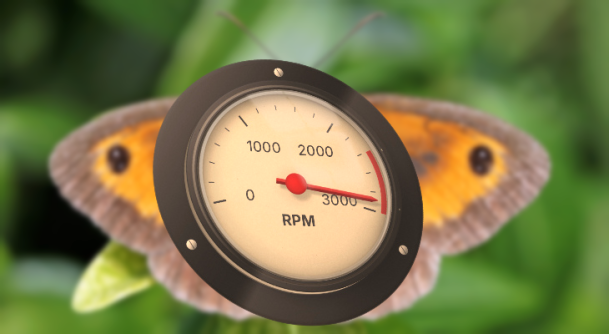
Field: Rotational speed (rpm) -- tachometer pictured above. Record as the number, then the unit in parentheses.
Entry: 2900 (rpm)
